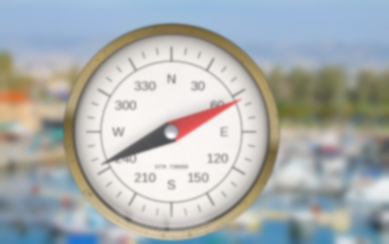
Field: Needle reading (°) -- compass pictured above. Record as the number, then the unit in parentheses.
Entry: 65 (°)
